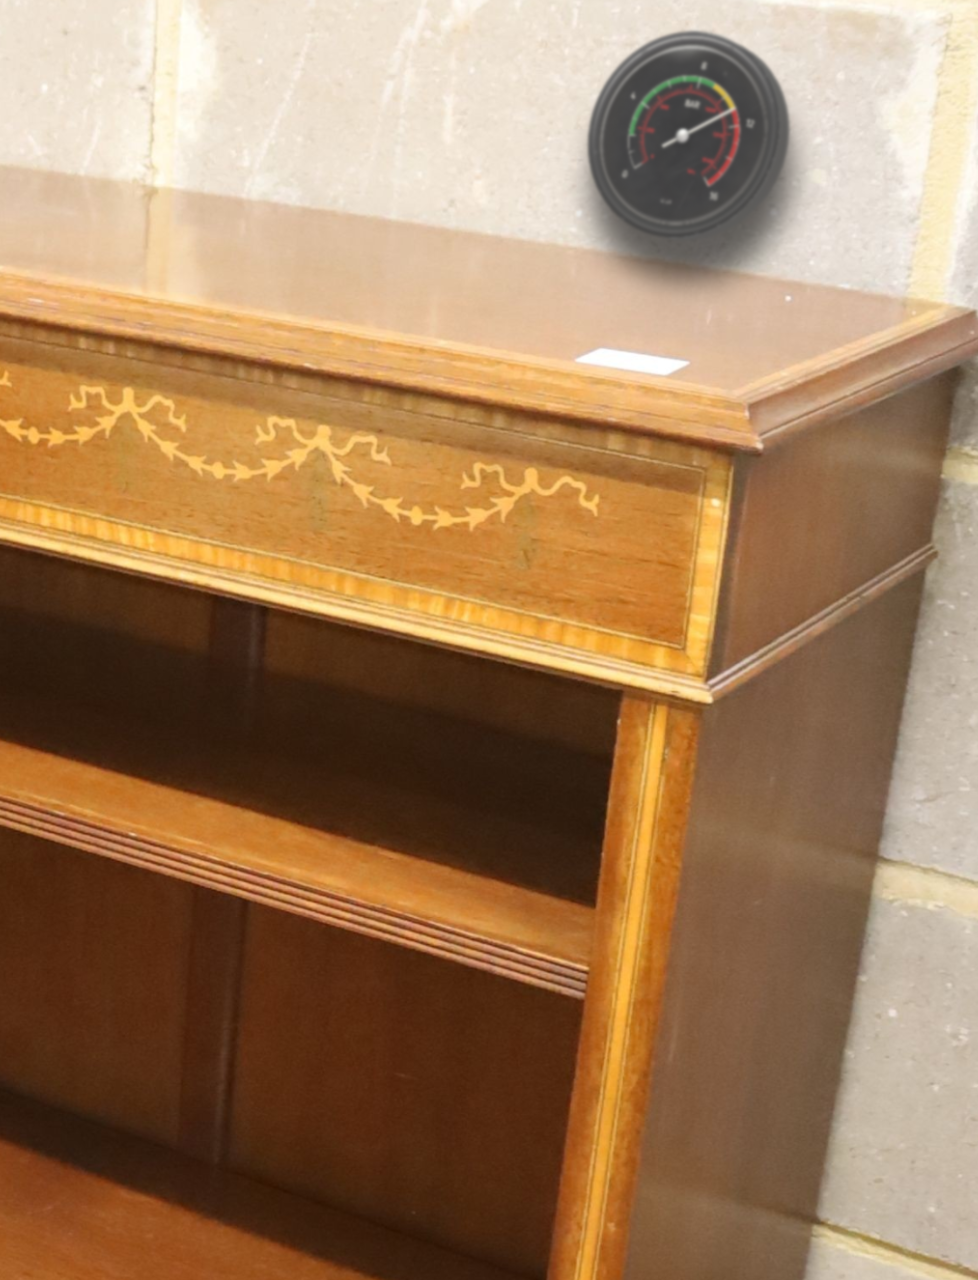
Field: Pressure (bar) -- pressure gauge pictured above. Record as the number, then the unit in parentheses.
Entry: 11 (bar)
